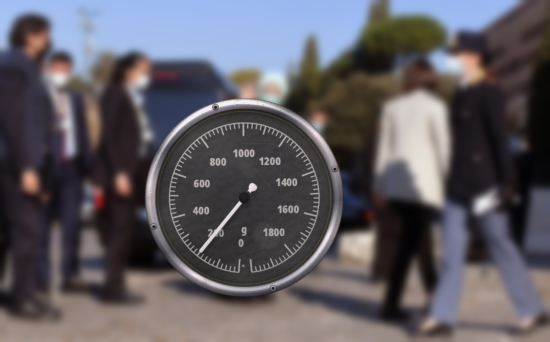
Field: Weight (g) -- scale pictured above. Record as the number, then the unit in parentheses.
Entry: 200 (g)
